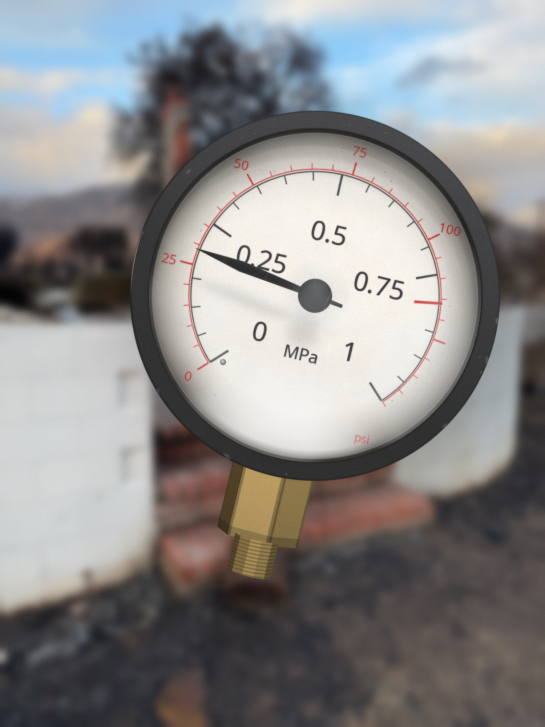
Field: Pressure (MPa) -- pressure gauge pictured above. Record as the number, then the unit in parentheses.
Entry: 0.2 (MPa)
